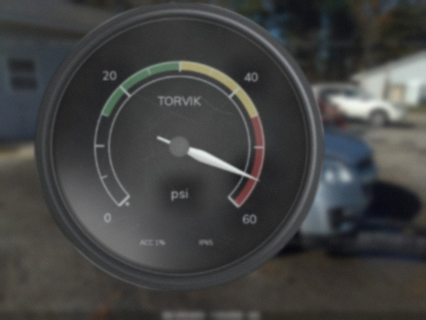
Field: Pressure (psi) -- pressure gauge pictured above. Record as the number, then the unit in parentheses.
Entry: 55 (psi)
